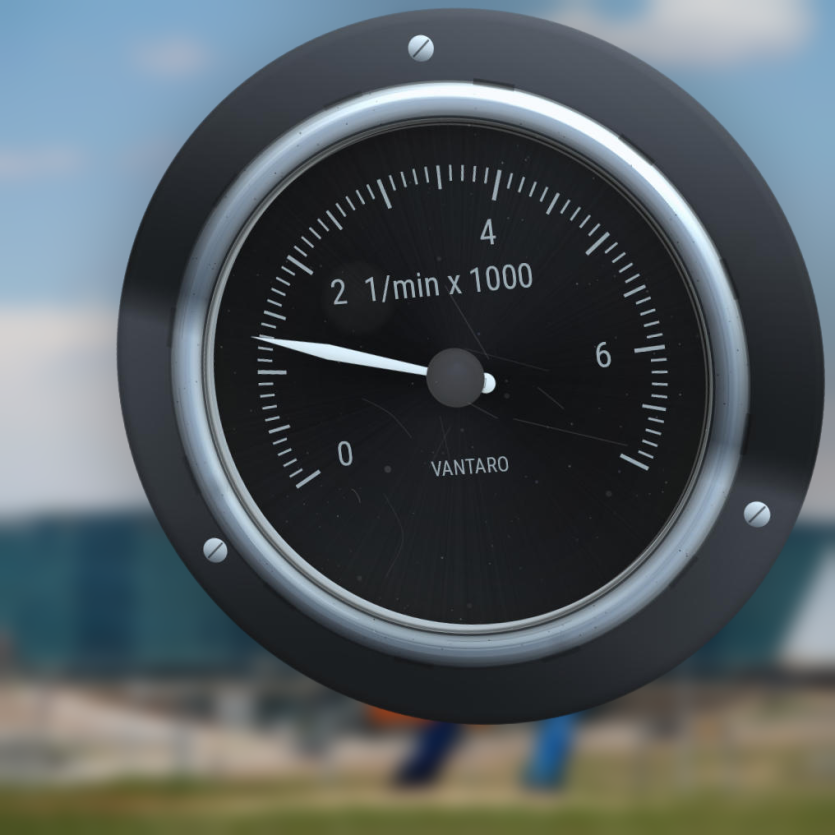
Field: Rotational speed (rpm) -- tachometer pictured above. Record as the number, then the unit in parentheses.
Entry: 1300 (rpm)
